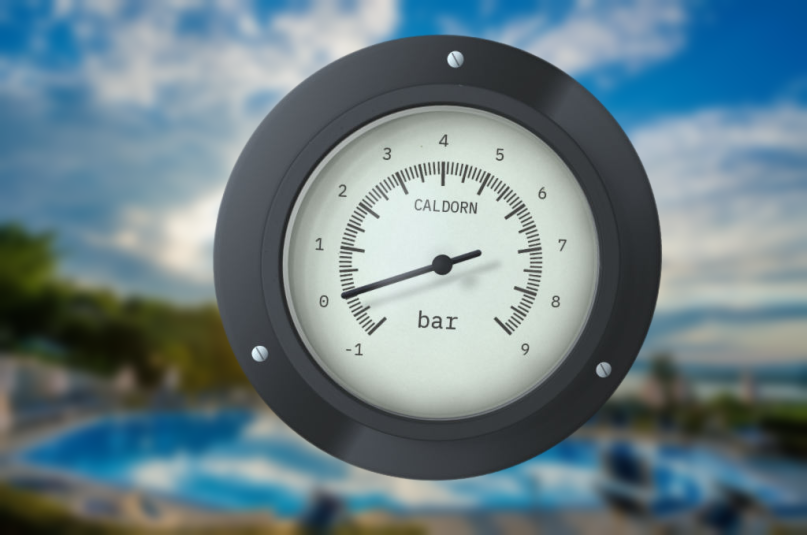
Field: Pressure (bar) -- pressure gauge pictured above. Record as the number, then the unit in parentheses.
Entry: 0 (bar)
